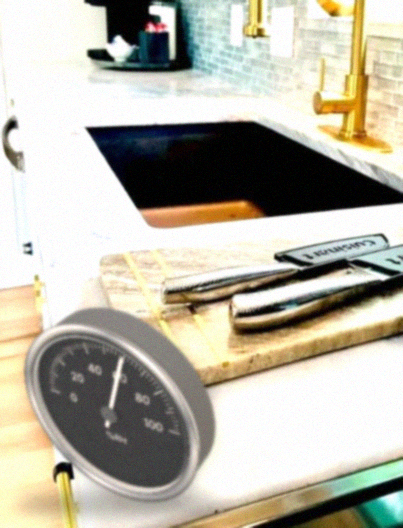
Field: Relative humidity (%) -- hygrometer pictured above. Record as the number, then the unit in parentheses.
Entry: 60 (%)
